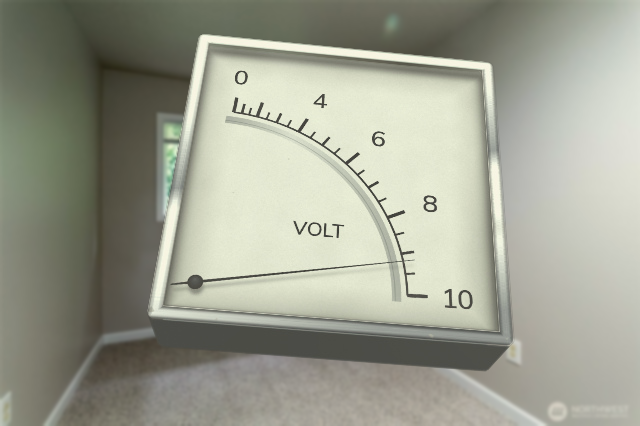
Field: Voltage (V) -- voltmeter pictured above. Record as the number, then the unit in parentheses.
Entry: 9.25 (V)
